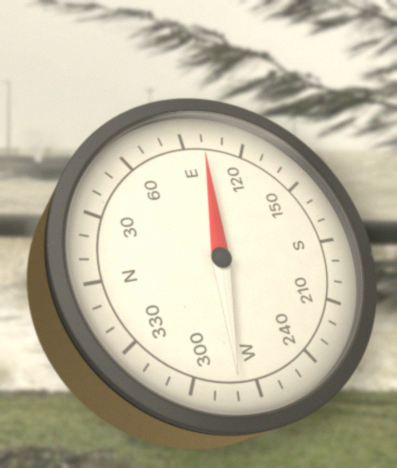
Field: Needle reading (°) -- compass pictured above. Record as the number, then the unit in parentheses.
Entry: 100 (°)
